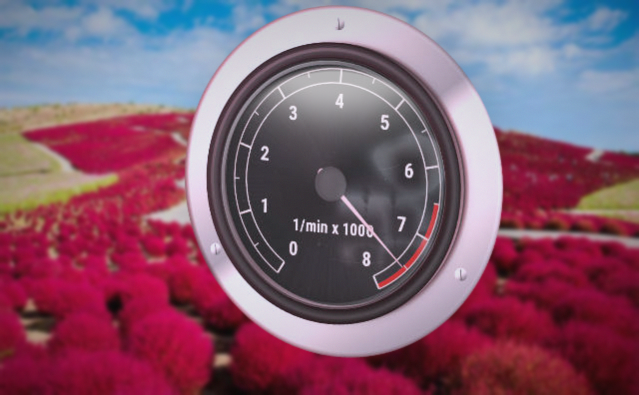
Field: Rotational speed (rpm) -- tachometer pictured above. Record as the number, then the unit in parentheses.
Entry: 7500 (rpm)
